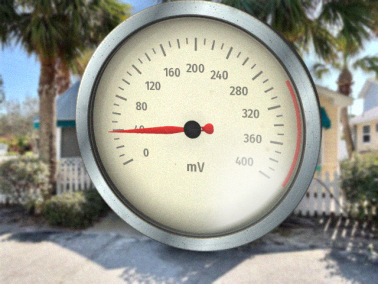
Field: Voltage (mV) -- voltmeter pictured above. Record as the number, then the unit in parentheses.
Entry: 40 (mV)
